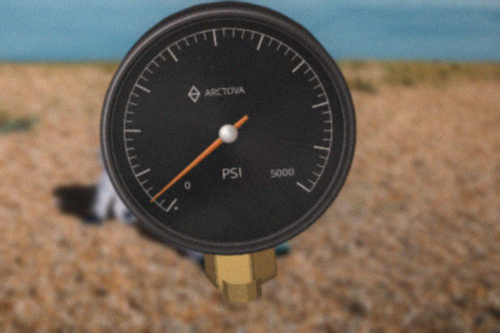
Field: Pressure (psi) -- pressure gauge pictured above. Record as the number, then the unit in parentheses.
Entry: 200 (psi)
